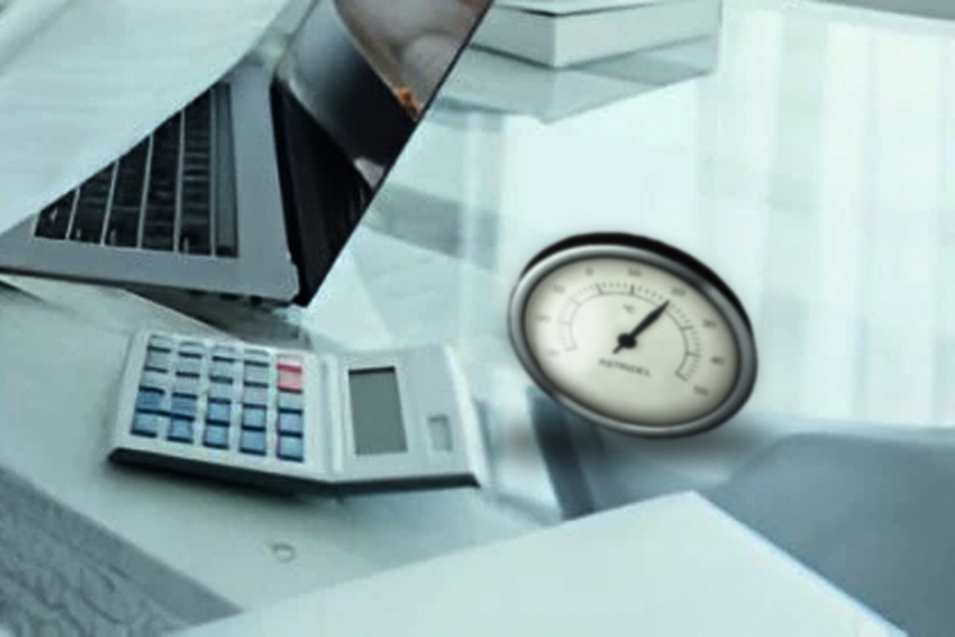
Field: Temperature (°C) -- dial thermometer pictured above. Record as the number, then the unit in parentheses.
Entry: 20 (°C)
